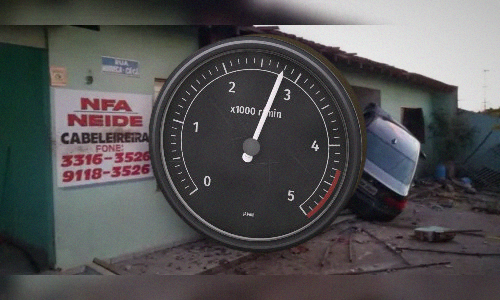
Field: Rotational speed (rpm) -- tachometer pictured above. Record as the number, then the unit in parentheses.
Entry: 2800 (rpm)
